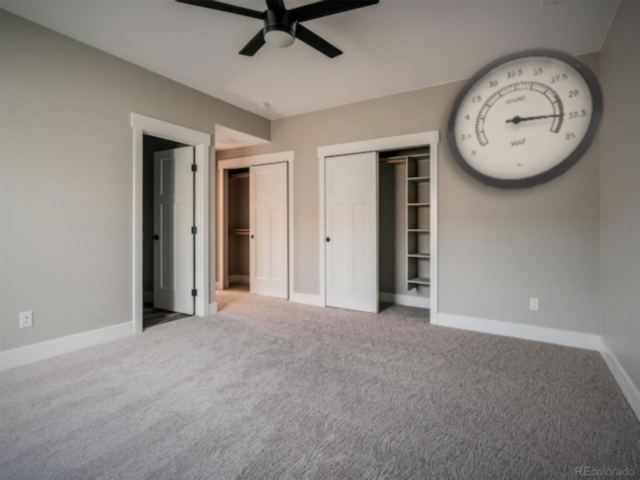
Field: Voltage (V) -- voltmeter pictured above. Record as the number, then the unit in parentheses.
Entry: 22.5 (V)
